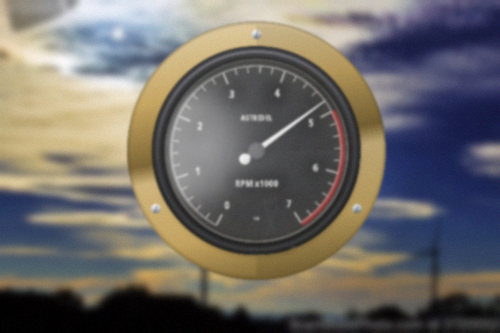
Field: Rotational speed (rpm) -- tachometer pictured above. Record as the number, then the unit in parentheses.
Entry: 4800 (rpm)
